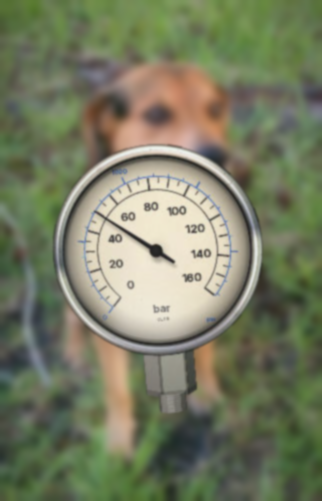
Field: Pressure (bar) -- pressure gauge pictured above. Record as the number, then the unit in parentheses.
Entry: 50 (bar)
